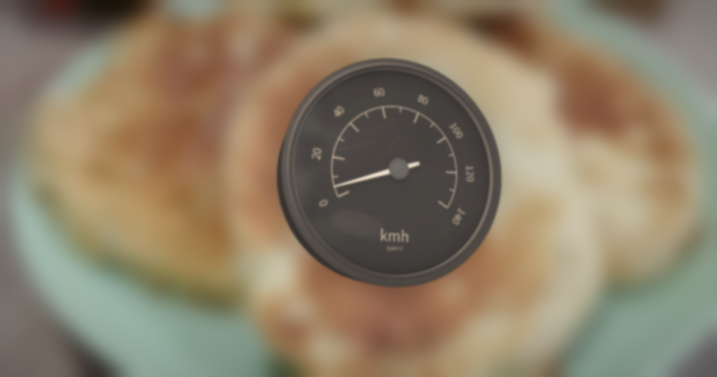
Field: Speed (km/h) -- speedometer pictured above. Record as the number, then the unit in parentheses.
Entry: 5 (km/h)
